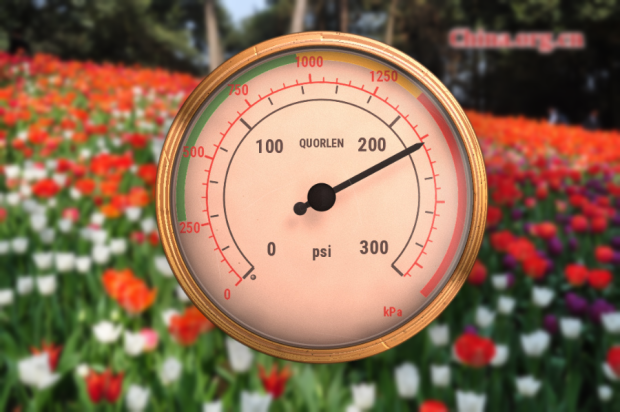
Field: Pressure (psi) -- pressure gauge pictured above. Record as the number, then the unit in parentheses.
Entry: 220 (psi)
